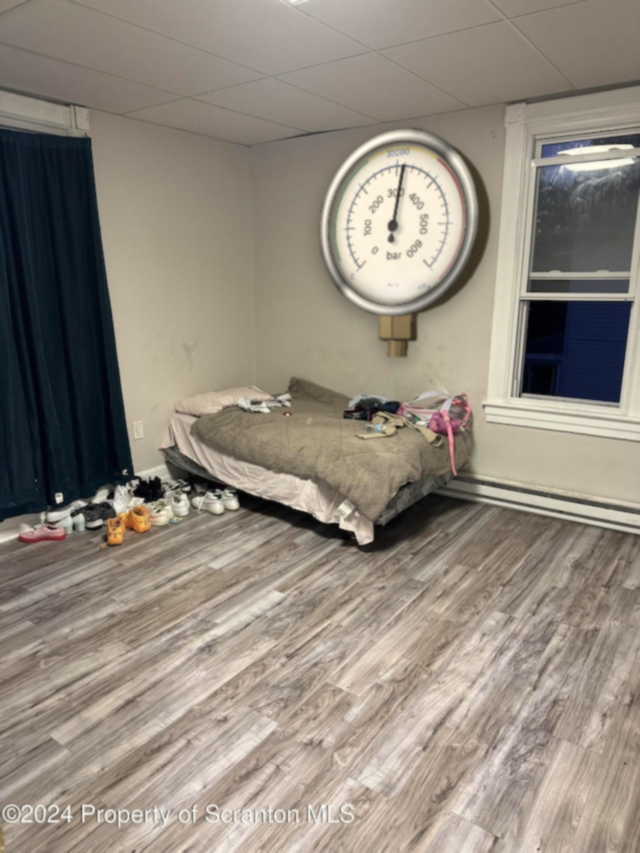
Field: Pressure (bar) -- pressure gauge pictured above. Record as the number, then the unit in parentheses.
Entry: 320 (bar)
